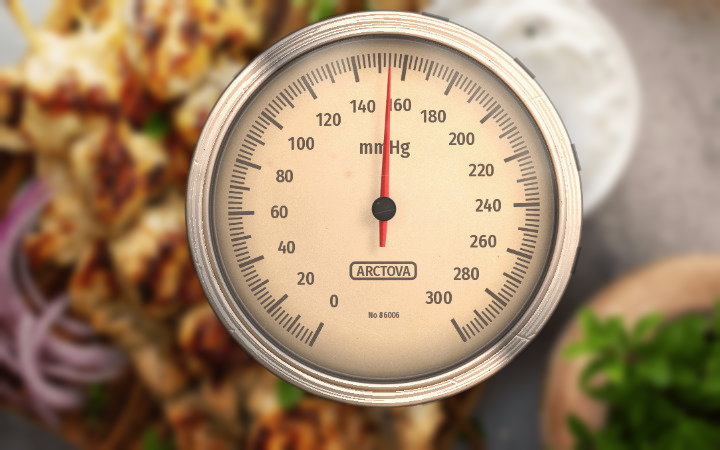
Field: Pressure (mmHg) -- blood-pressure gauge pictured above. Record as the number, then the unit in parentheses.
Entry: 154 (mmHg)
